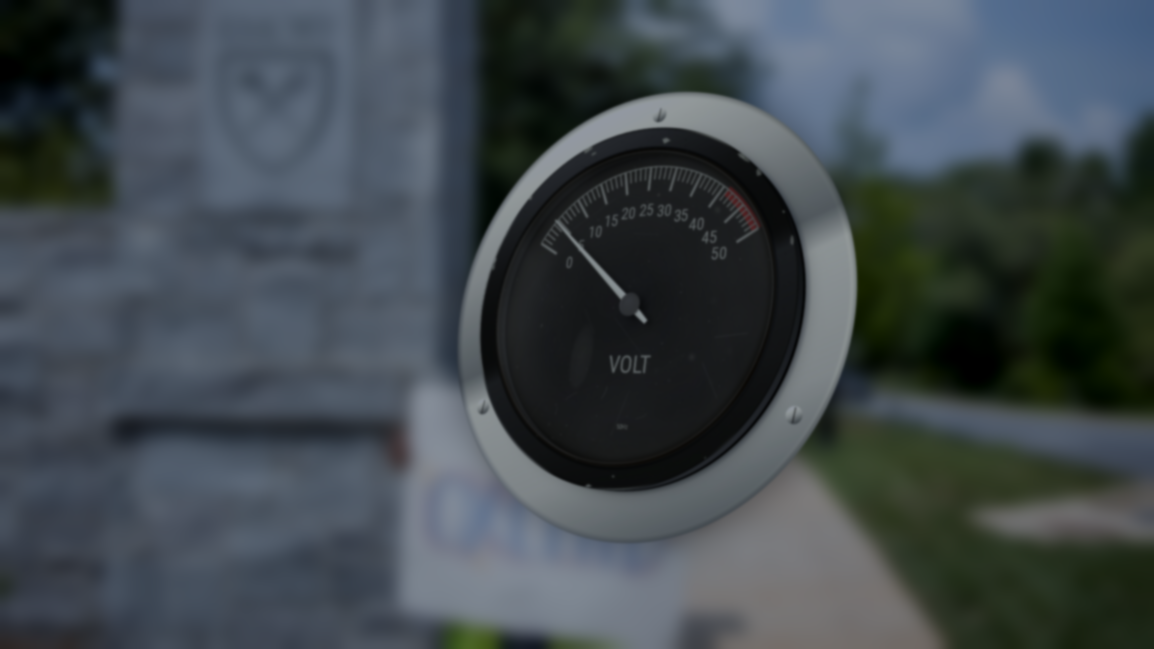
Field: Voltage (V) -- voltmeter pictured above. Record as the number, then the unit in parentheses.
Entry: 5 (V)
